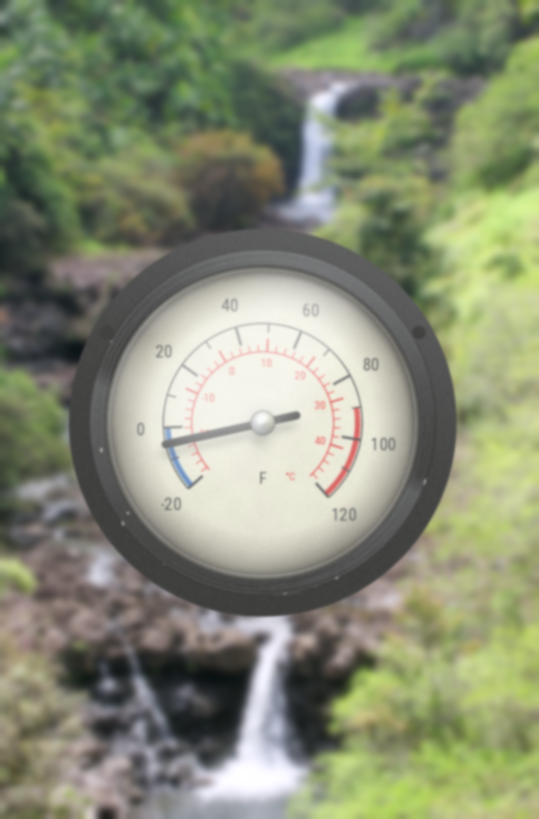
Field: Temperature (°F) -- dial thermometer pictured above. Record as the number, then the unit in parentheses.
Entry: -5 (°F)
